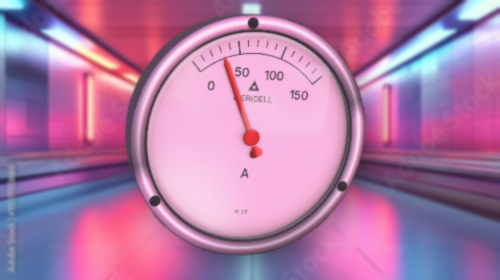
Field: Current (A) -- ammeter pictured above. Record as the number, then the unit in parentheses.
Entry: 30 (A)
